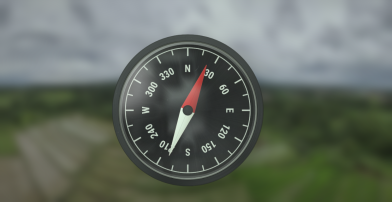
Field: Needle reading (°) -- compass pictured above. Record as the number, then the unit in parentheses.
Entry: 22.5 (°)
